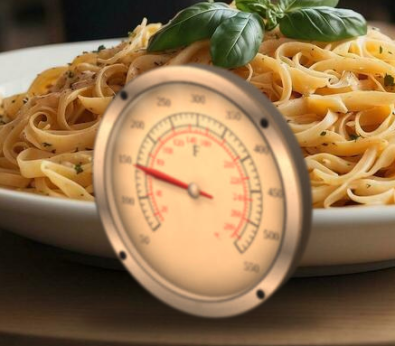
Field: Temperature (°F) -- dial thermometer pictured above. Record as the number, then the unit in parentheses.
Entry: 150 (°F)
